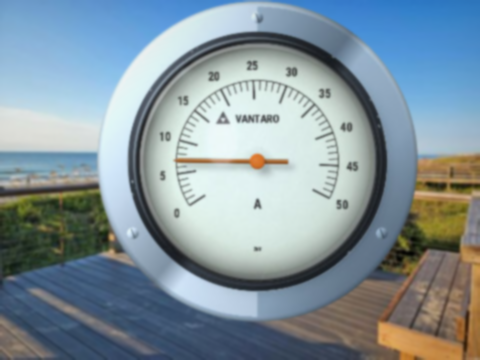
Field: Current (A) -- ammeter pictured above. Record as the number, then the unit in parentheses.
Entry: 7 (A)
